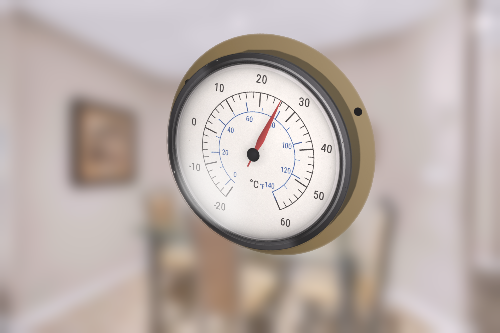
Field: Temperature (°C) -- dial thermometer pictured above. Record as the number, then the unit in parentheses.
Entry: 26 (°C)
